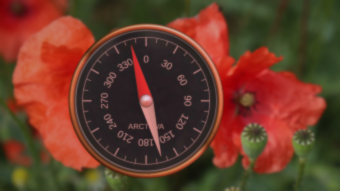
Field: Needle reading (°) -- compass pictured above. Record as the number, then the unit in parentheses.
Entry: 345 (°)
